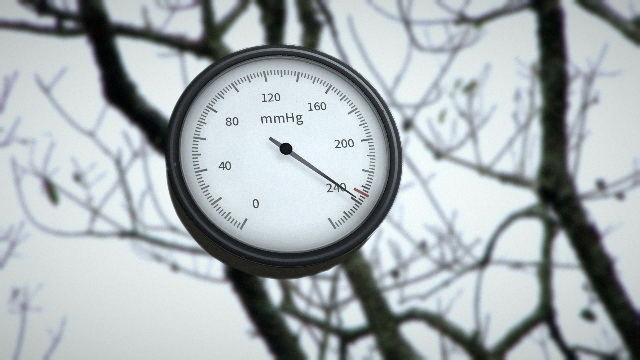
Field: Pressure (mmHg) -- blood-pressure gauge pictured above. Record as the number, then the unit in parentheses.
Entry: 240 (mmHg)
